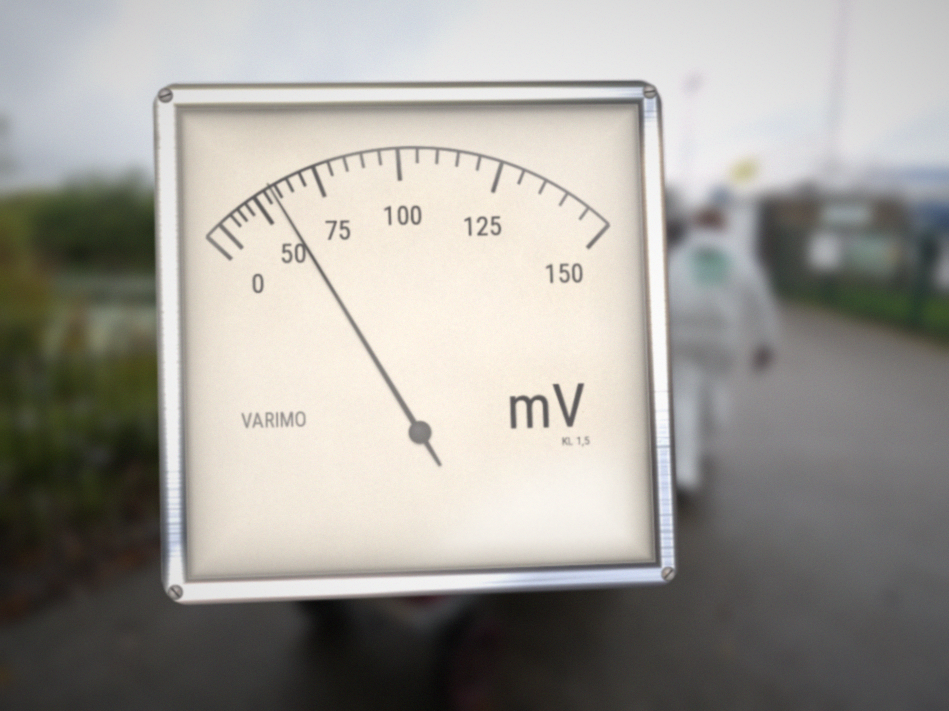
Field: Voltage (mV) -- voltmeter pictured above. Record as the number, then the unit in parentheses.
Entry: 57.5 (mV)
